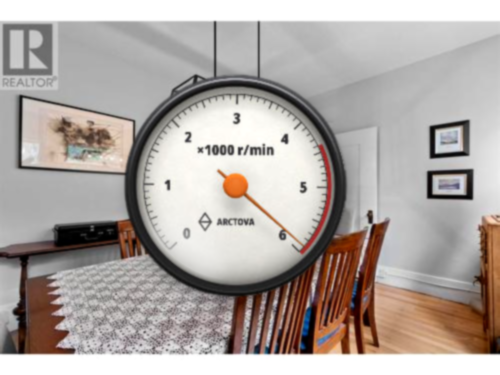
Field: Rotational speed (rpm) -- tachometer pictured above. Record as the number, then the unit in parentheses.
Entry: 5900 (rpm)
